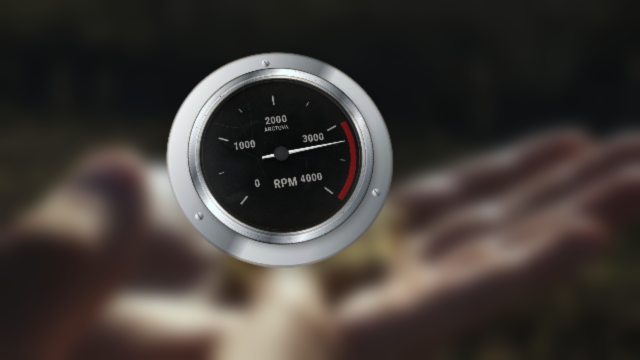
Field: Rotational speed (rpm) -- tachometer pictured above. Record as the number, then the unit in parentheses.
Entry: 3250 (rpm)
